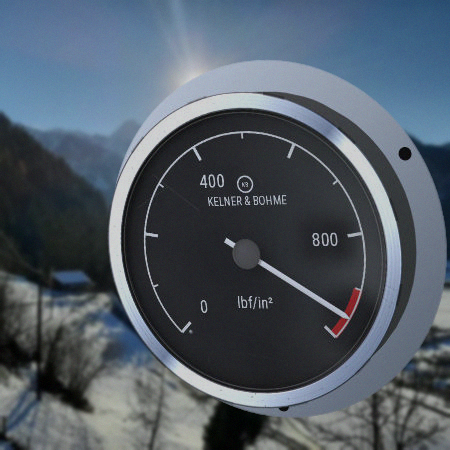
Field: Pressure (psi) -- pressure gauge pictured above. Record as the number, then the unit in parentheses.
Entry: 950 (psi)
